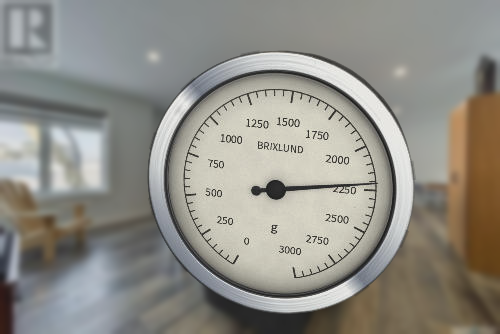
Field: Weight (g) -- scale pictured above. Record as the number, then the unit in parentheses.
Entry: 2200 (g)
